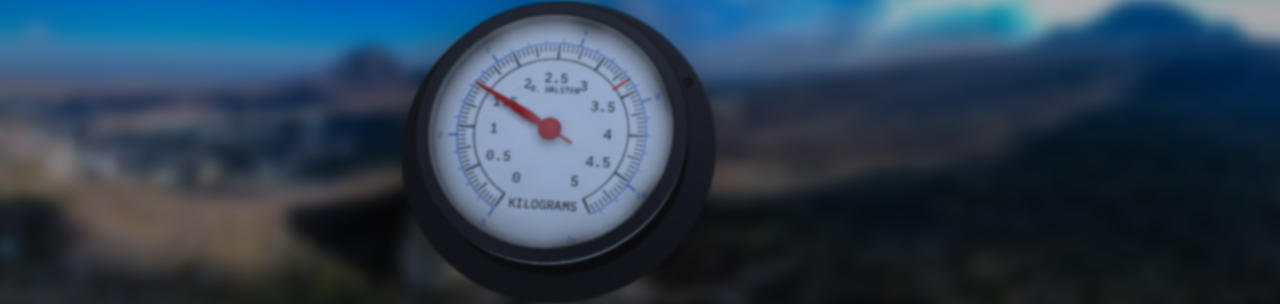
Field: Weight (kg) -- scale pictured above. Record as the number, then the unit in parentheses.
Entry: 1.5 (kg)
